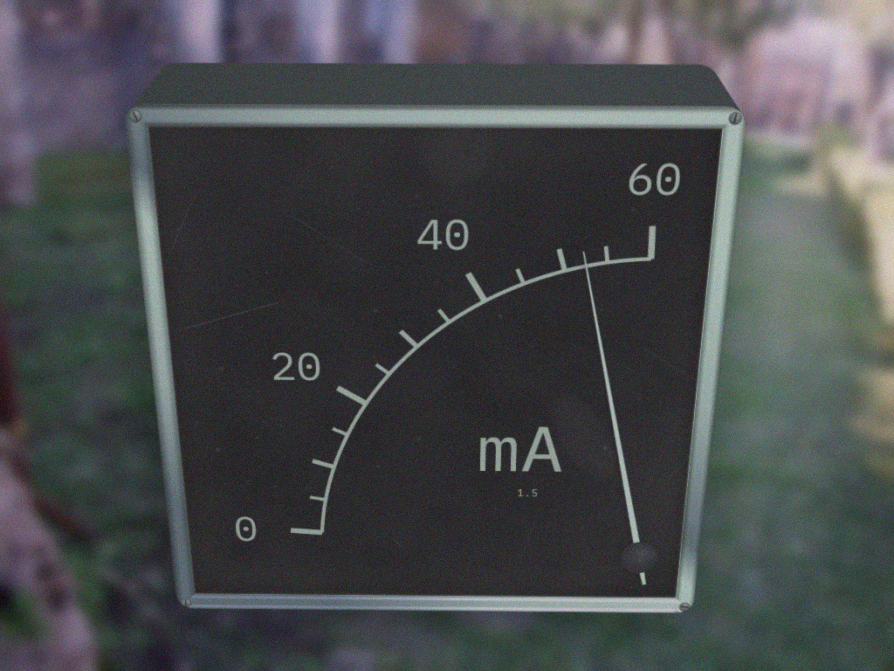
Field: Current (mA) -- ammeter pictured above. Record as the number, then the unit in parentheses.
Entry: 52.5 (mA)
